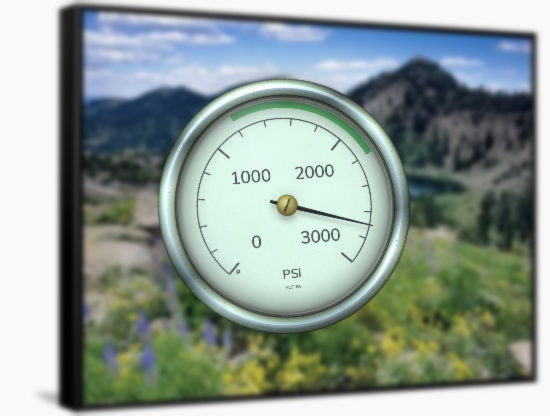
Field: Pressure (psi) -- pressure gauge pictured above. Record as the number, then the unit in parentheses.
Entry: 2700 (psi)
